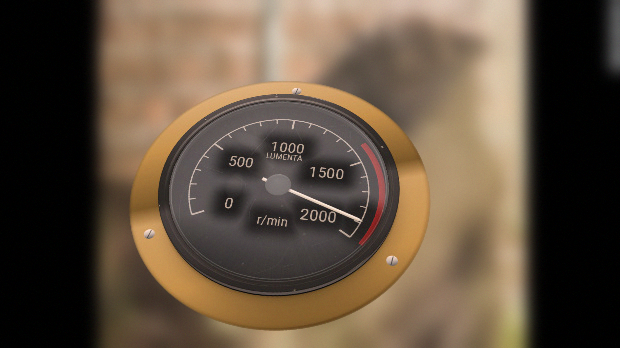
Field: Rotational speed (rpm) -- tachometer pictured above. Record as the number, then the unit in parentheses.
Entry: 1900 (rpm)
